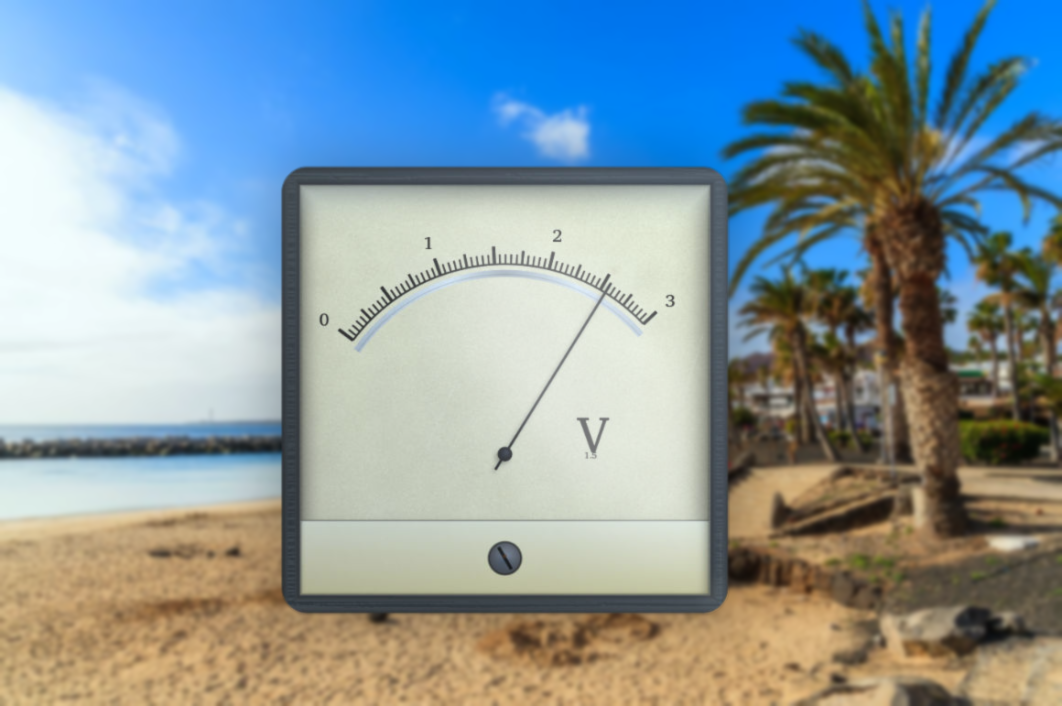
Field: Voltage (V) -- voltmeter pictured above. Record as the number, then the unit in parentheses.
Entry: 2.55 (V)
